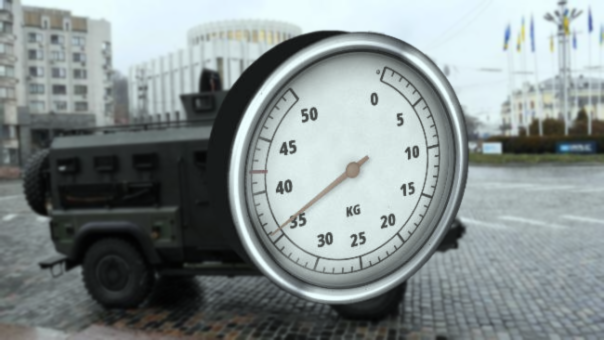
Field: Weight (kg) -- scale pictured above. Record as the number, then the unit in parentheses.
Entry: 36 (kg)
